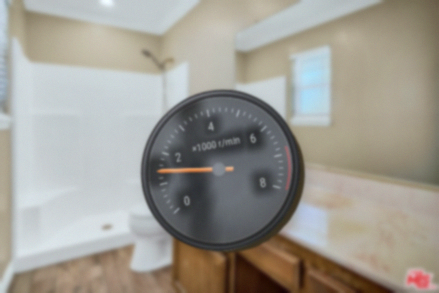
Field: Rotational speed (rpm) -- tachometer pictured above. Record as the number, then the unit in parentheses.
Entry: 1400 (rpm)
